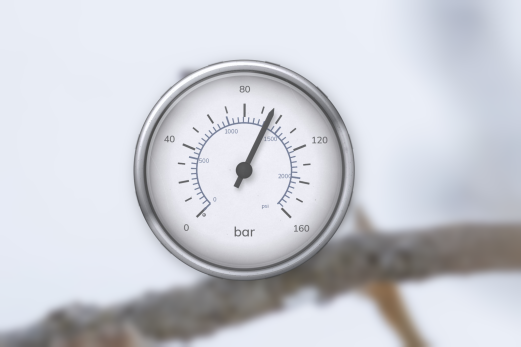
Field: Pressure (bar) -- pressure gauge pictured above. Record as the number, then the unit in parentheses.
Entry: 95 (bar)
